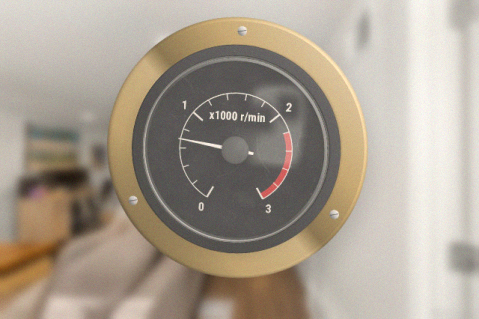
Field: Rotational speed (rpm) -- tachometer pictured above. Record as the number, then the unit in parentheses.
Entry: 700 (rpm)
